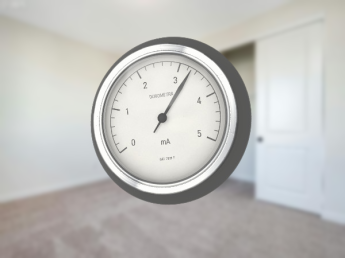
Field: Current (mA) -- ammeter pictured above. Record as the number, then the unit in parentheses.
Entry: 3.3 (mA)
